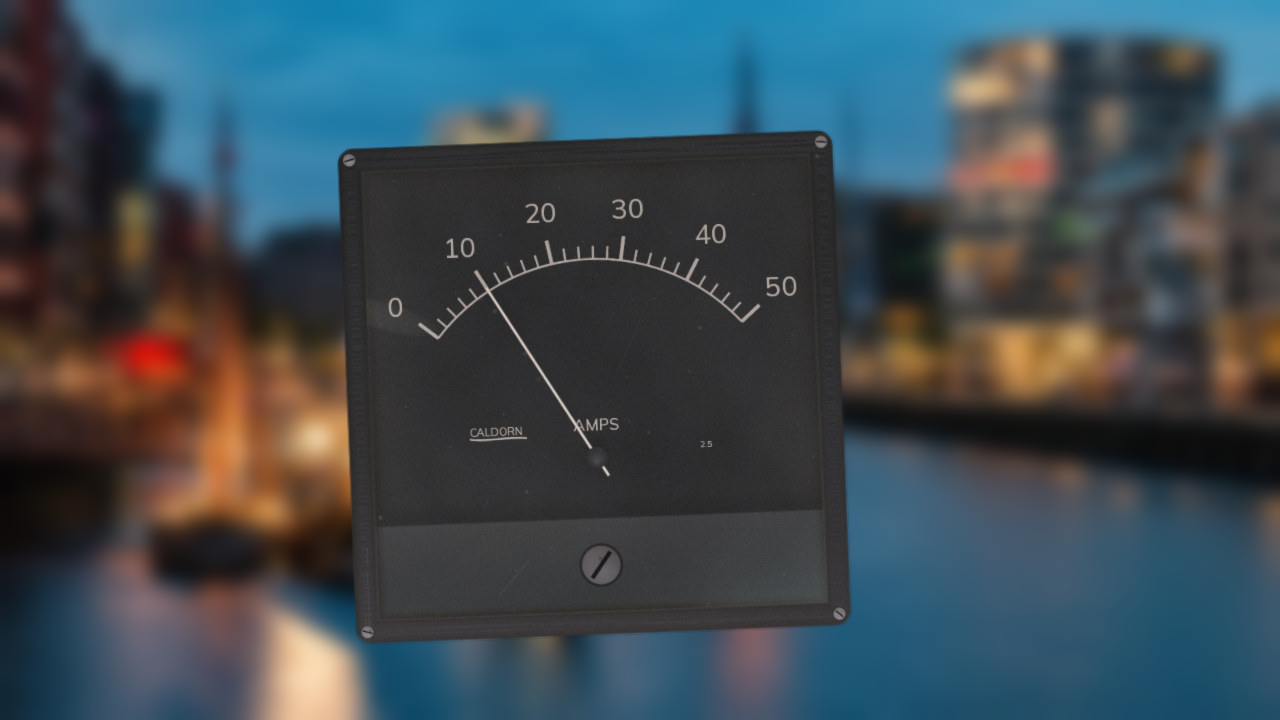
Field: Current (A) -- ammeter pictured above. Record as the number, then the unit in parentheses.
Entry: 10 (A)
